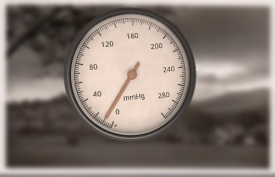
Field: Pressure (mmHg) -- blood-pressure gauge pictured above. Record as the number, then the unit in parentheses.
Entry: 10 (mmHg)
